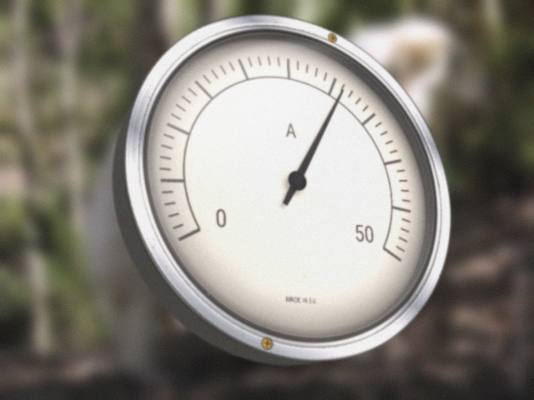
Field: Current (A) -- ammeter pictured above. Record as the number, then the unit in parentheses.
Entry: 31 (A)
